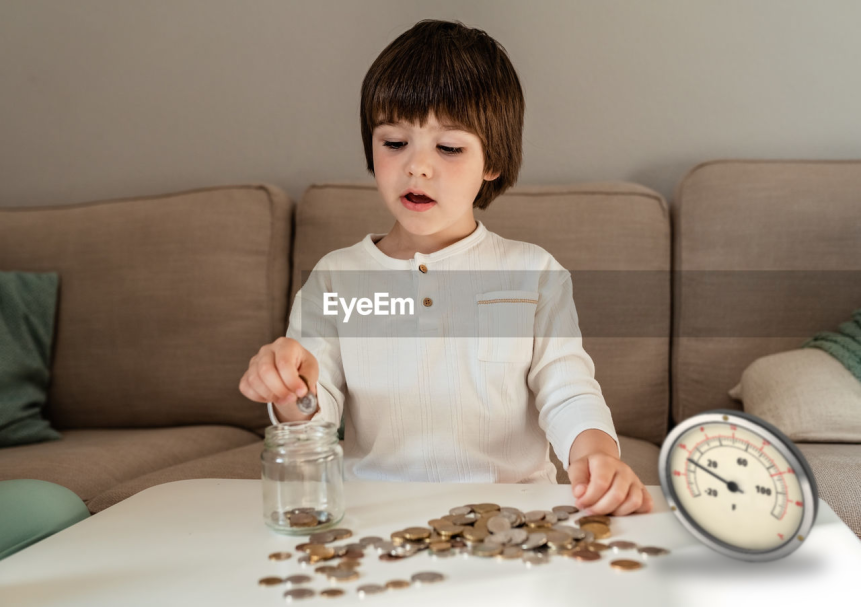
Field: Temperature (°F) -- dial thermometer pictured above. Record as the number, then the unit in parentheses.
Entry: 10 (°F)
